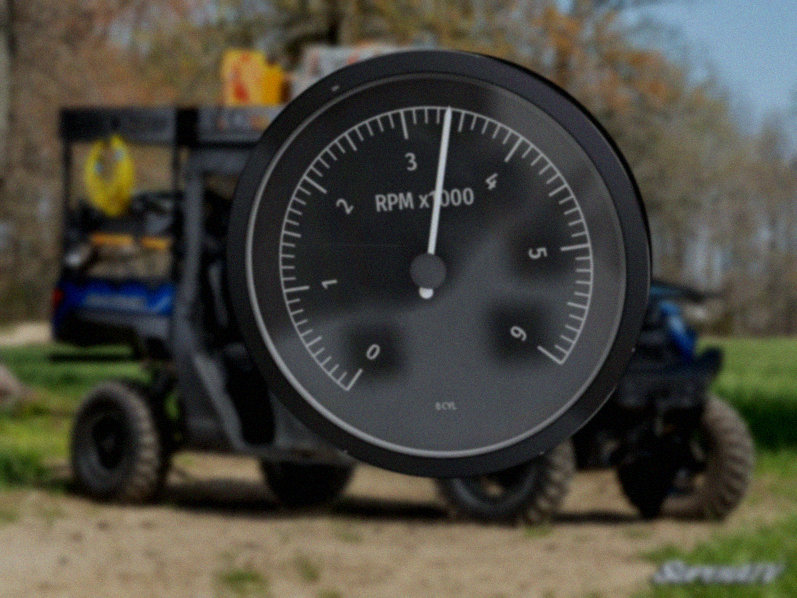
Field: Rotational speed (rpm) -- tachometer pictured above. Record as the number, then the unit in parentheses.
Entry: 3400 (rpm)
